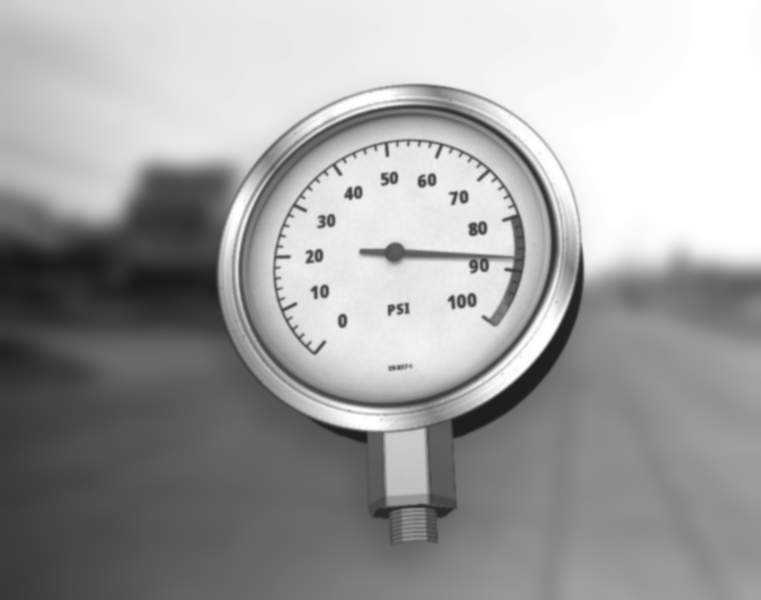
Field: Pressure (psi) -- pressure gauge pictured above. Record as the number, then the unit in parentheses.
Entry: 88 (psi)
